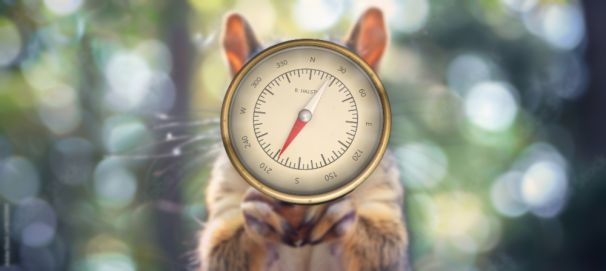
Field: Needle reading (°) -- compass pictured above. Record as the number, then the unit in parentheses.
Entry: 205 (°)
